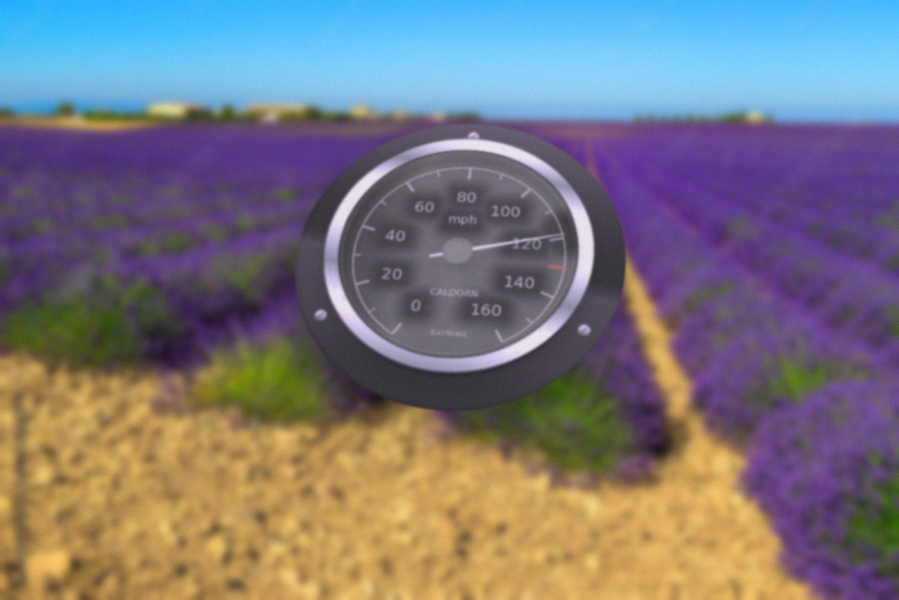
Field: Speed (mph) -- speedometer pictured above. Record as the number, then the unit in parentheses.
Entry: 120 (mph)
